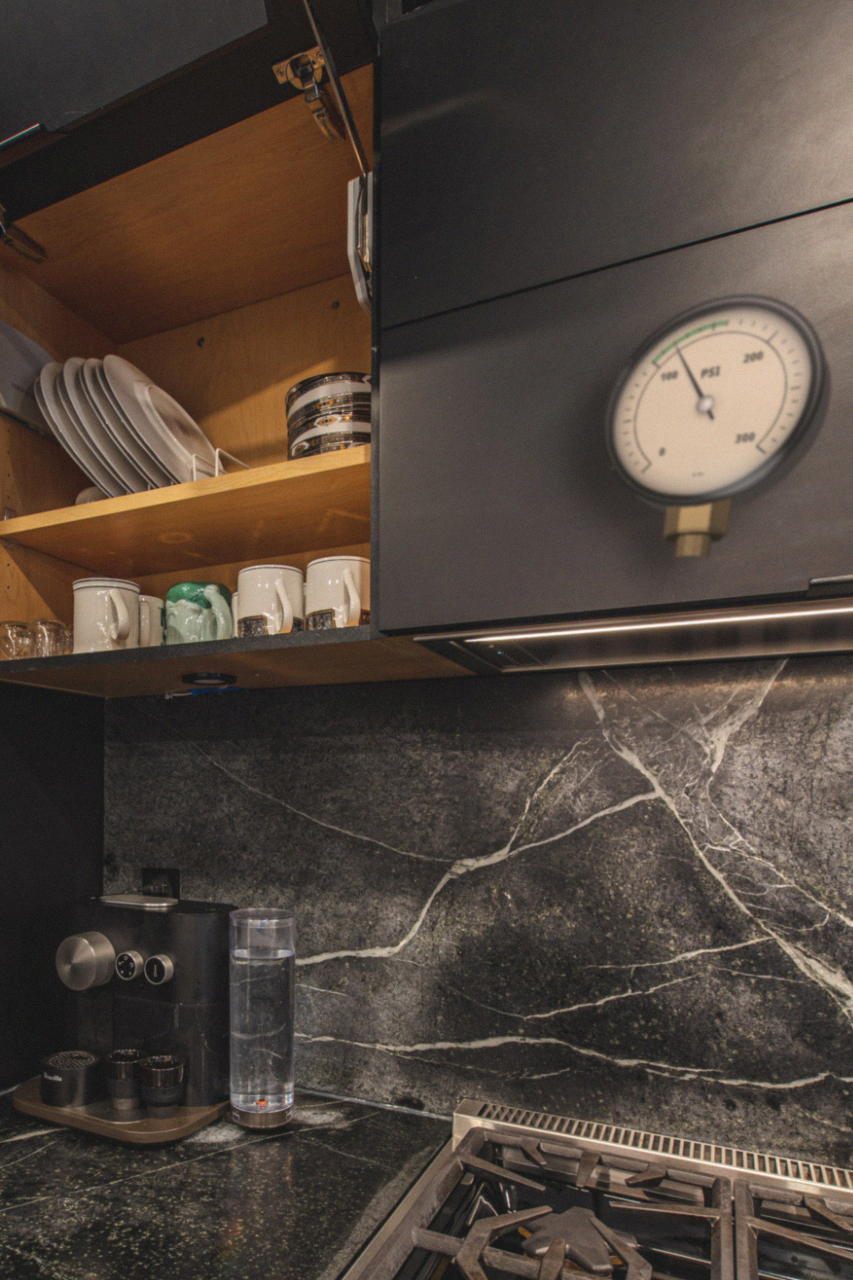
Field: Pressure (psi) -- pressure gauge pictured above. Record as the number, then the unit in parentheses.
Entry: 120 (psi)
